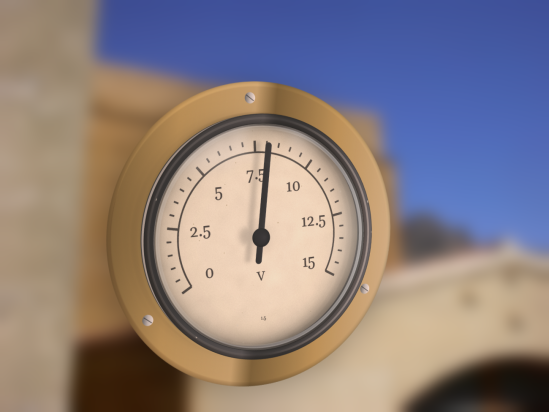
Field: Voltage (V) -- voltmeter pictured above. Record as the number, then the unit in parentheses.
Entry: 8 (V)
